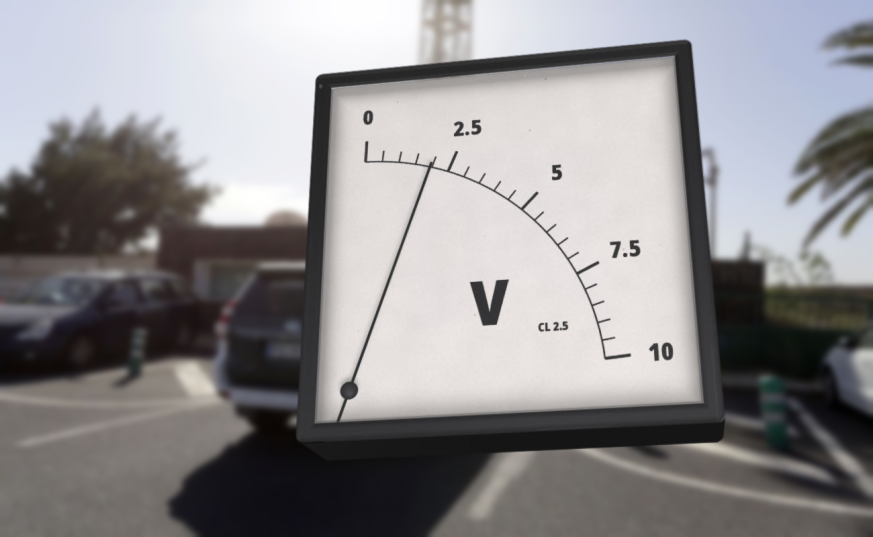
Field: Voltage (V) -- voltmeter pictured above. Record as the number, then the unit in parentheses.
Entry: 2 (V)
